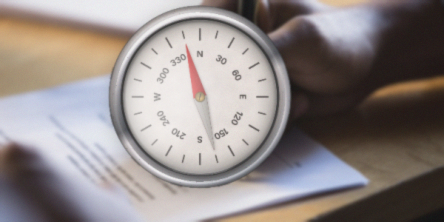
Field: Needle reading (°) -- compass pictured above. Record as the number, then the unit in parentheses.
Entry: 345 (°)
